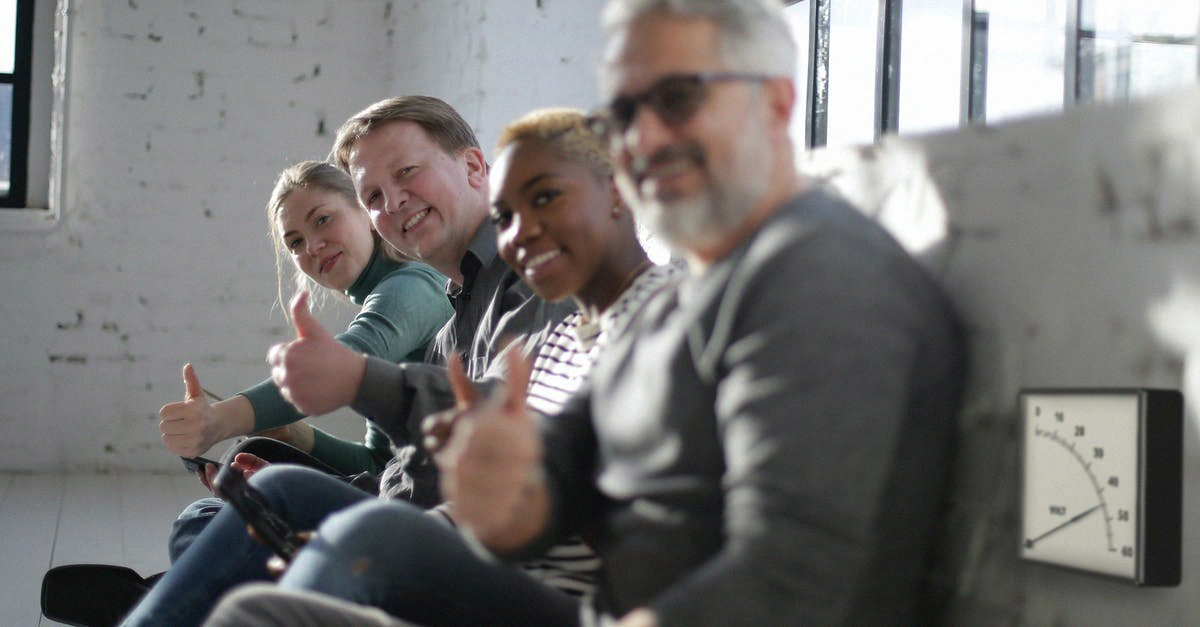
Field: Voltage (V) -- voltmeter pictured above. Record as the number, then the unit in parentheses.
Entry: 45 (V)
